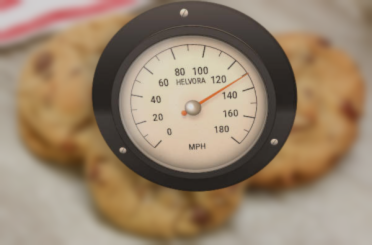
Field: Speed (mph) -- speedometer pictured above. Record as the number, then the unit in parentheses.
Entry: 130 (mph)
